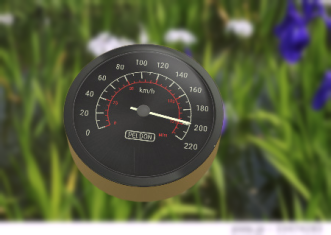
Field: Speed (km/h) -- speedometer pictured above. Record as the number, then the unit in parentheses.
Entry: 200 (km/h)
